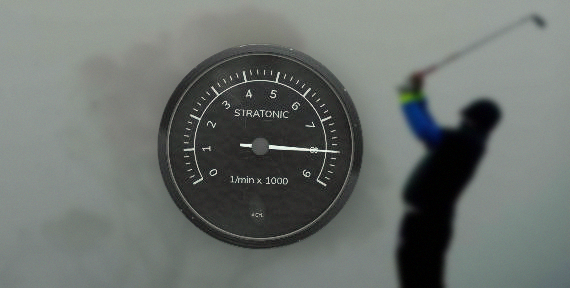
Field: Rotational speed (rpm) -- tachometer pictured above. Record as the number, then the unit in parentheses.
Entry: 8000 (rpm)
